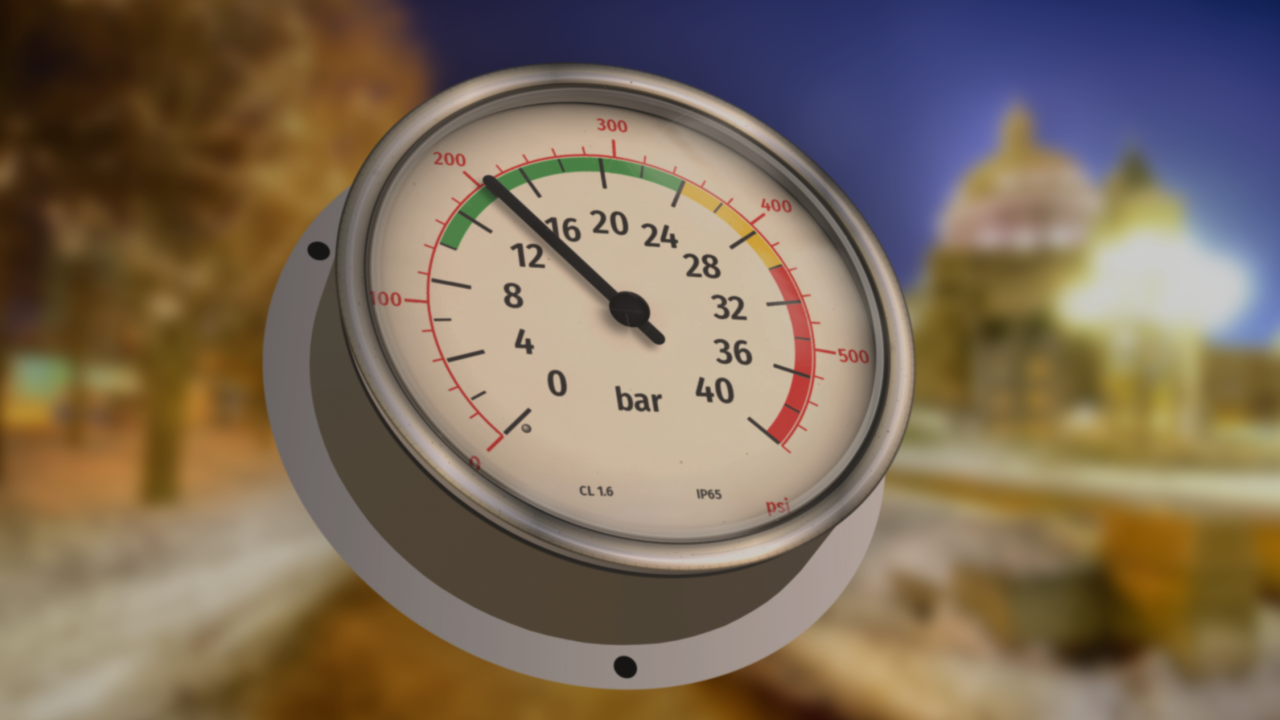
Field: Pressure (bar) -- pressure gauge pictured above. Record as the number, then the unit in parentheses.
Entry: 14 (bar)
